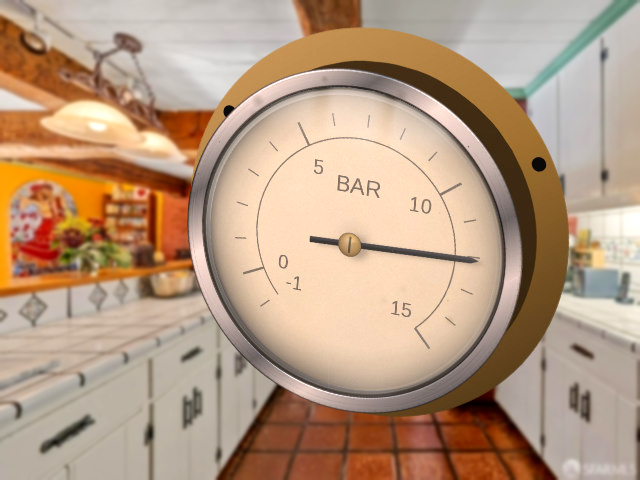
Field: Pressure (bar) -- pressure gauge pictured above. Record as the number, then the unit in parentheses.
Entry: 12 (bar)
